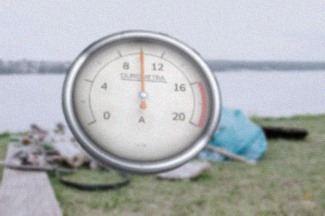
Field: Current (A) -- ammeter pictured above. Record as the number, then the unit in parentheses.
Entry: 10 (A)
